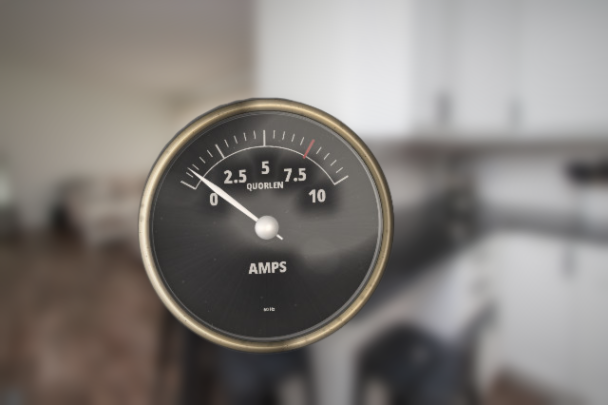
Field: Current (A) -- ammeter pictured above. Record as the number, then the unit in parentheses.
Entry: 0.75 (A)
